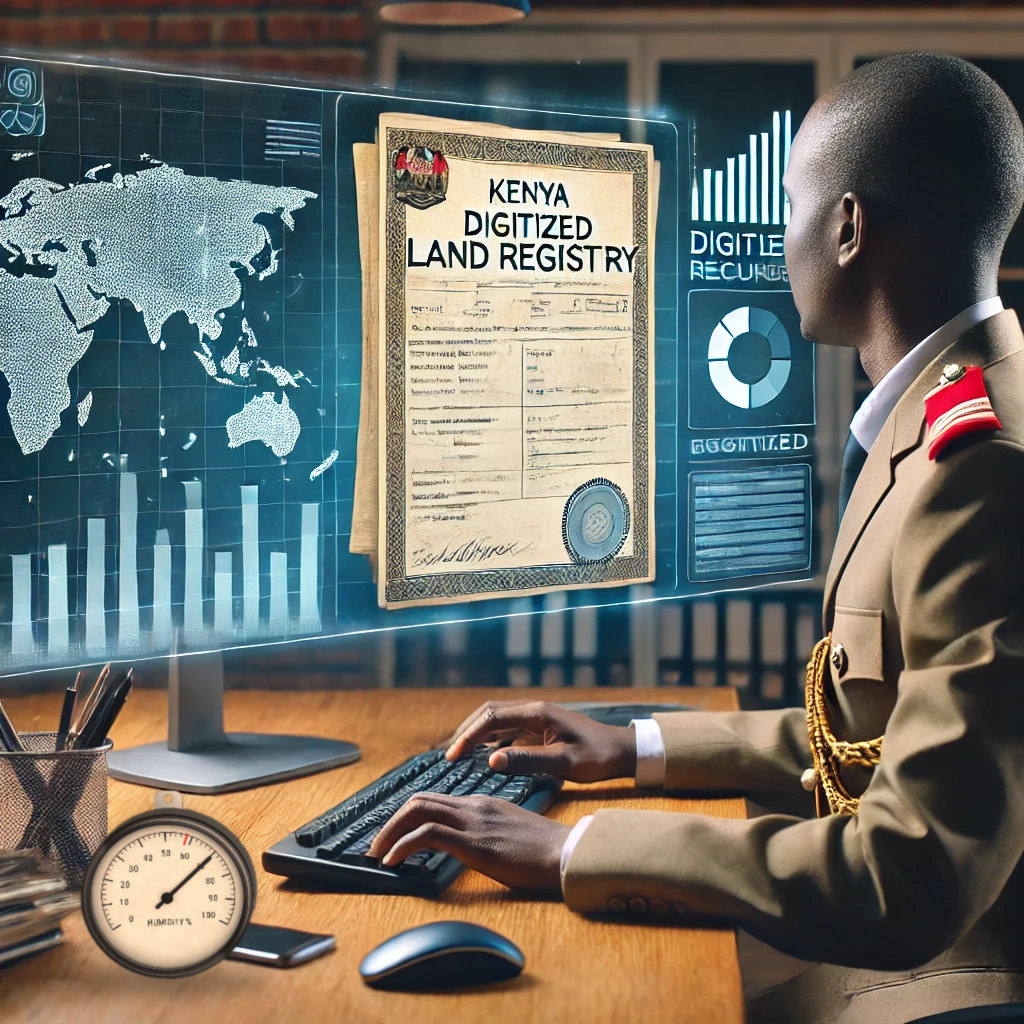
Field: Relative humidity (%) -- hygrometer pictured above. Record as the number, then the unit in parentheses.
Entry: 70 (%)
